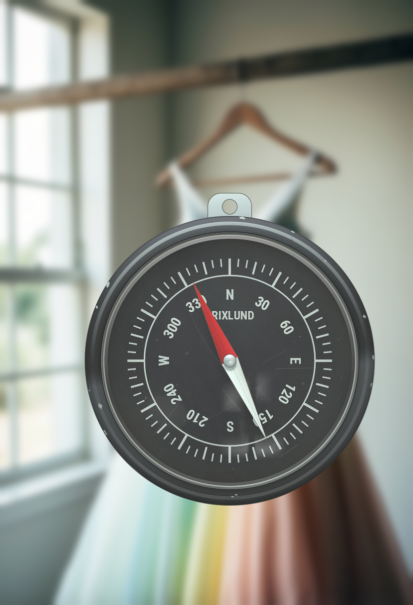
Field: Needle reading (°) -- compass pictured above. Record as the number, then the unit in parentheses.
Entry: 335 (°)
